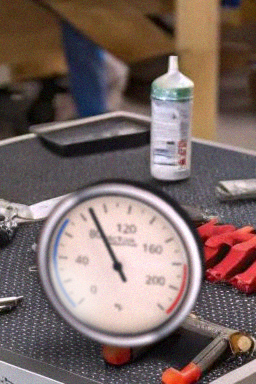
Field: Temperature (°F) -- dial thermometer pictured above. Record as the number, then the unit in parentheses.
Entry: 90 (°F)
